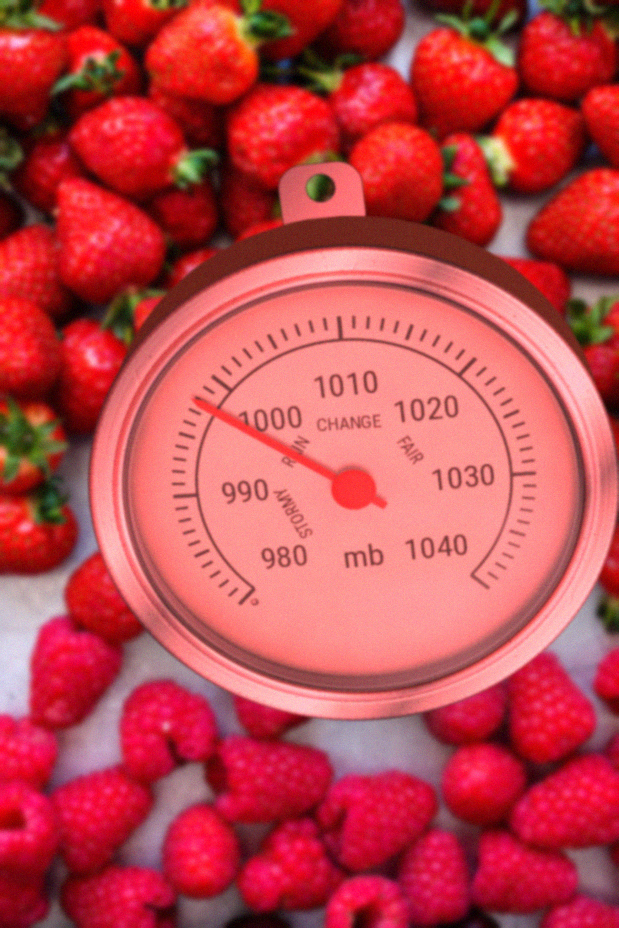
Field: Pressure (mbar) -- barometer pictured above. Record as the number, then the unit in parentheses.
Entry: 998 (mbar)
